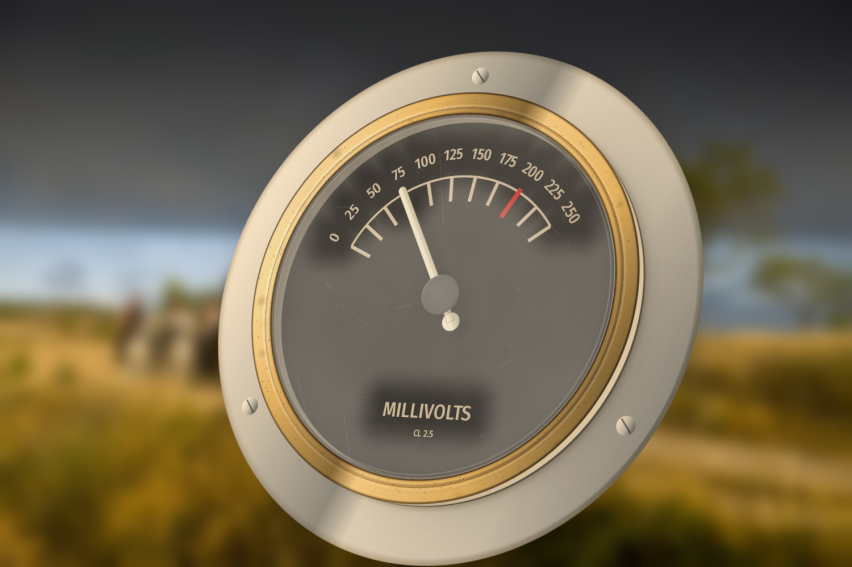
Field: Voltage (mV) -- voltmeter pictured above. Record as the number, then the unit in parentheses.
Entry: 75 (mV)
